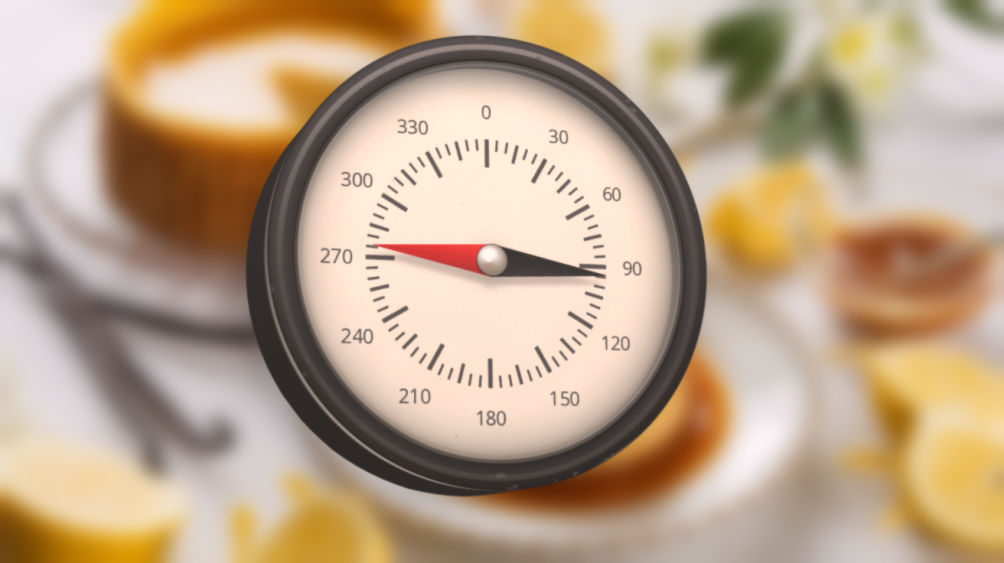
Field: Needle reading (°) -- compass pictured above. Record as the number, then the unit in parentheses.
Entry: 275 (°)
